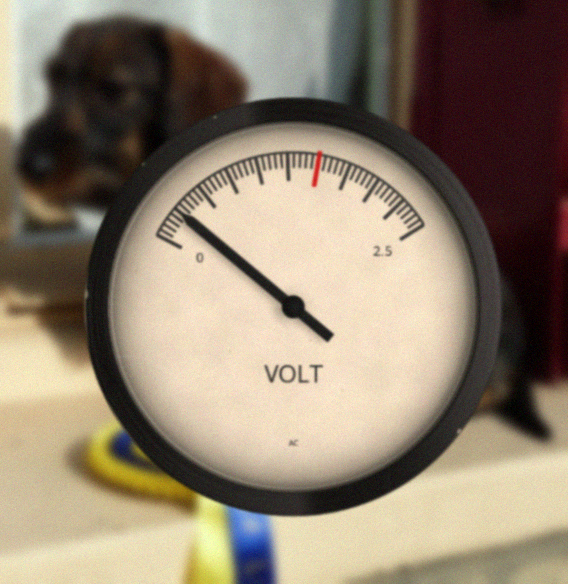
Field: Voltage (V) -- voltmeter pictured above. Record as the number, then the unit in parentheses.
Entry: 0.25 (V)
